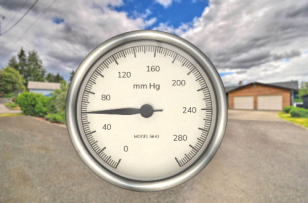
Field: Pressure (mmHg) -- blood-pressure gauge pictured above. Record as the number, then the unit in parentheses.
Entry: 60 (mmHg)
